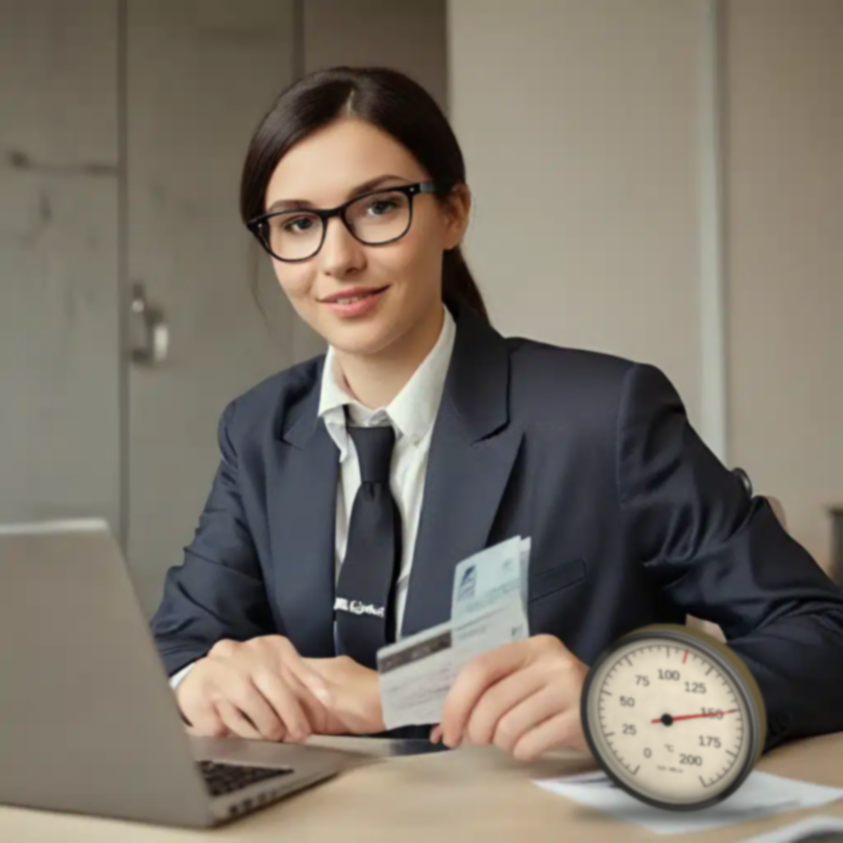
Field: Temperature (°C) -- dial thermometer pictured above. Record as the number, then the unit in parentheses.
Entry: 150 (°C)
